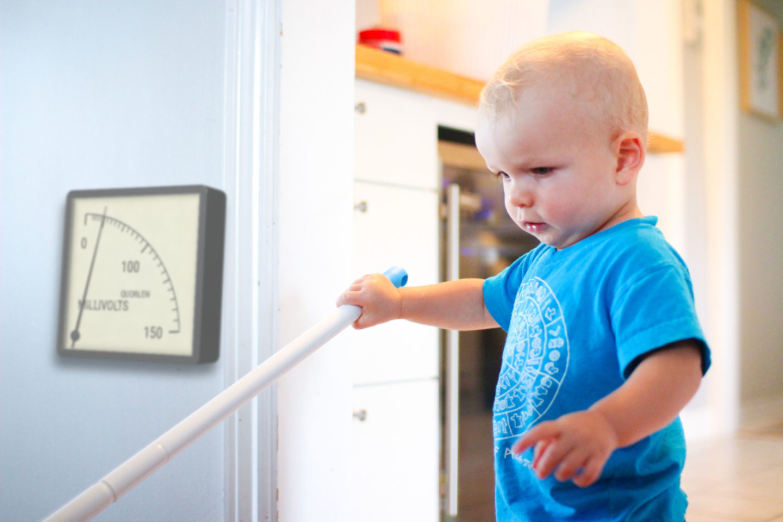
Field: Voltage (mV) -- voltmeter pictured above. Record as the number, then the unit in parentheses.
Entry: 50 (mV)
